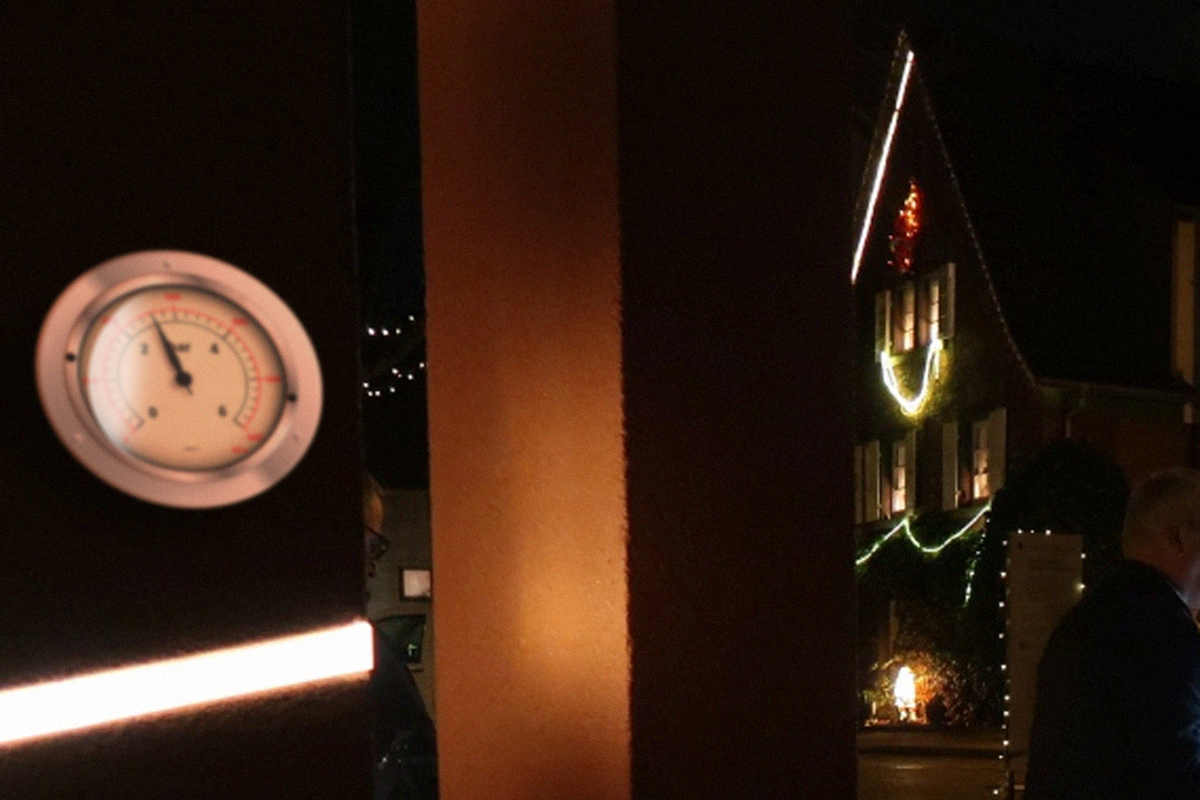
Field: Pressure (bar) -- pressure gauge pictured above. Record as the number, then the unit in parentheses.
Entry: 2.6 (bar)
